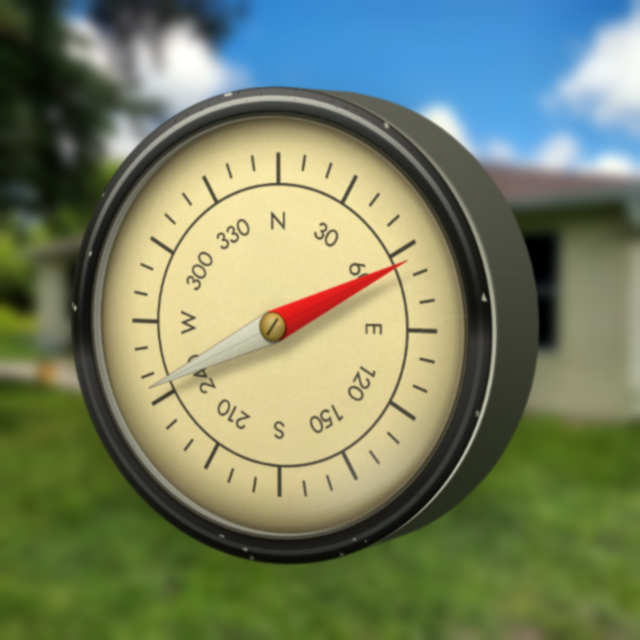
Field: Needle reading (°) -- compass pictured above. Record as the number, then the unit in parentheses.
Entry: 65 (°)
